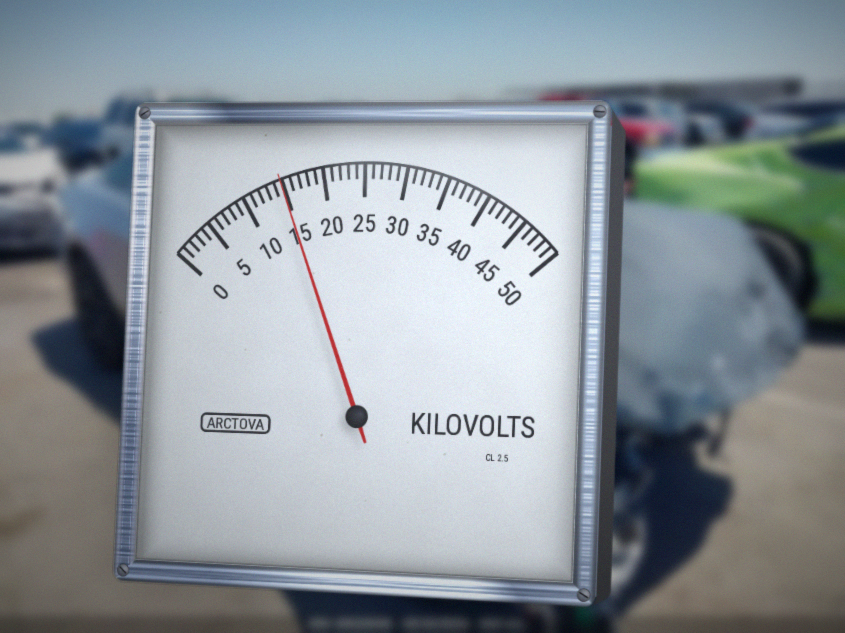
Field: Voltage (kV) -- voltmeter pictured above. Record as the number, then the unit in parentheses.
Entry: 15 (kV)
